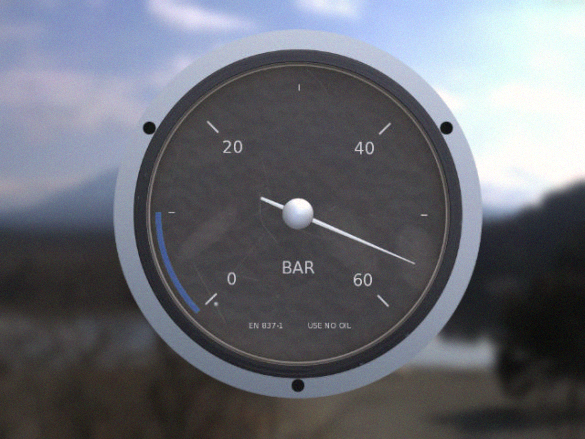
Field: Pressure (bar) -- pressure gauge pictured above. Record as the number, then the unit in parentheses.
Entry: 55 (bar)
